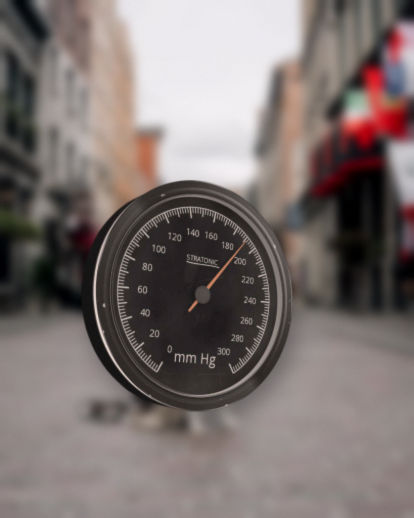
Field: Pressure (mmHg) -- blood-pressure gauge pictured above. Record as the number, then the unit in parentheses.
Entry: 190 (mmHg)
